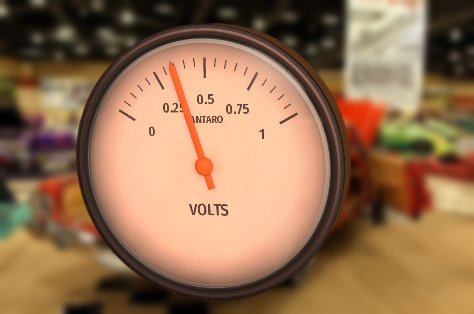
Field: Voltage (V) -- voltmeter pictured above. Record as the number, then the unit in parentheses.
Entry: 0.35 (V)
